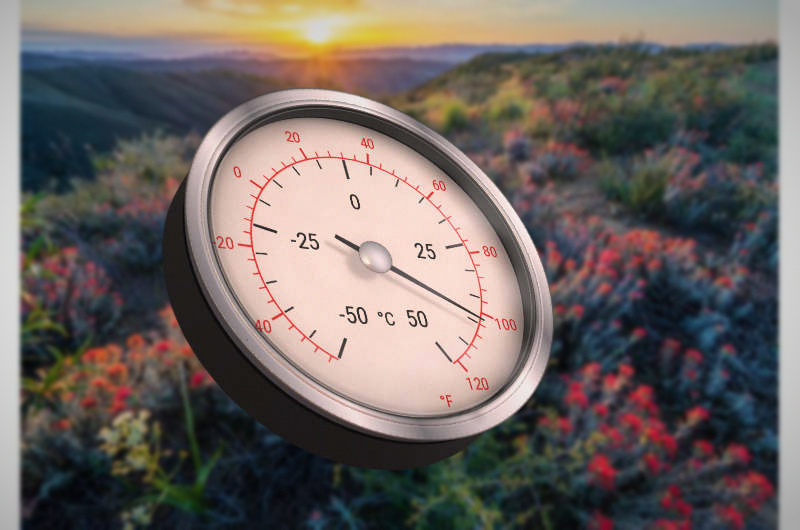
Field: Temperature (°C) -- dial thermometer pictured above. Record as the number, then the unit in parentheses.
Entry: 40 (°C)
